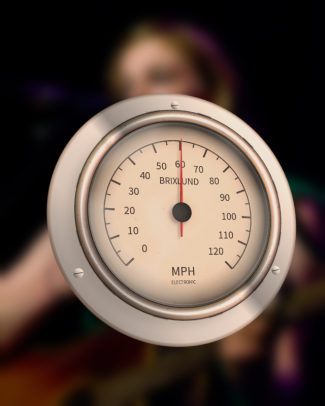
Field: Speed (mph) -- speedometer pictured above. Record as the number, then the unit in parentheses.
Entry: 60 (mph)
